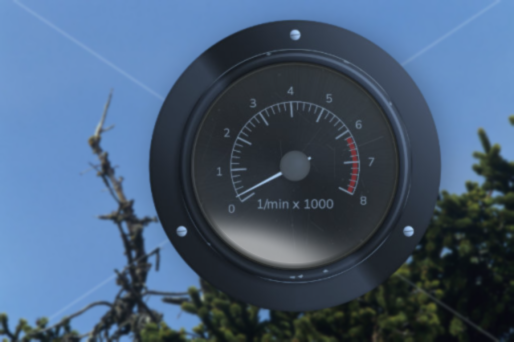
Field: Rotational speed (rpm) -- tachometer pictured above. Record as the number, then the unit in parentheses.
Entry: 200 (rpm)
